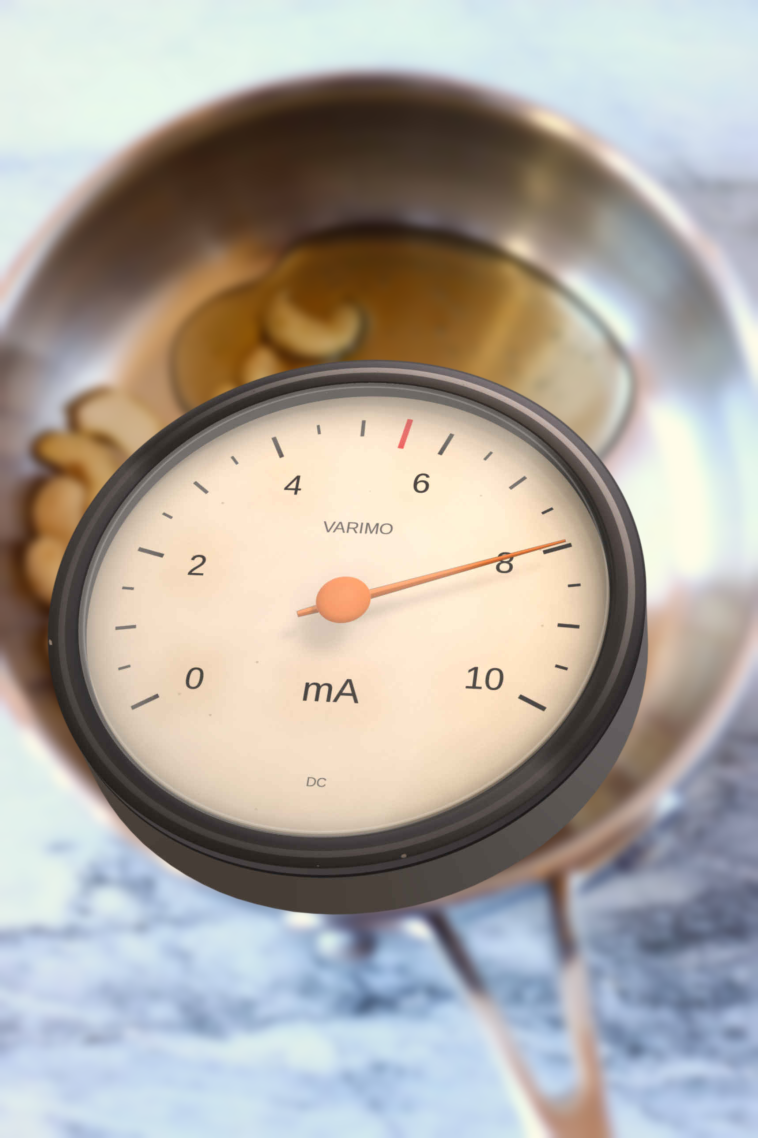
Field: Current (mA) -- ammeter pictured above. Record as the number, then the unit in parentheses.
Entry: 8 (mA)
